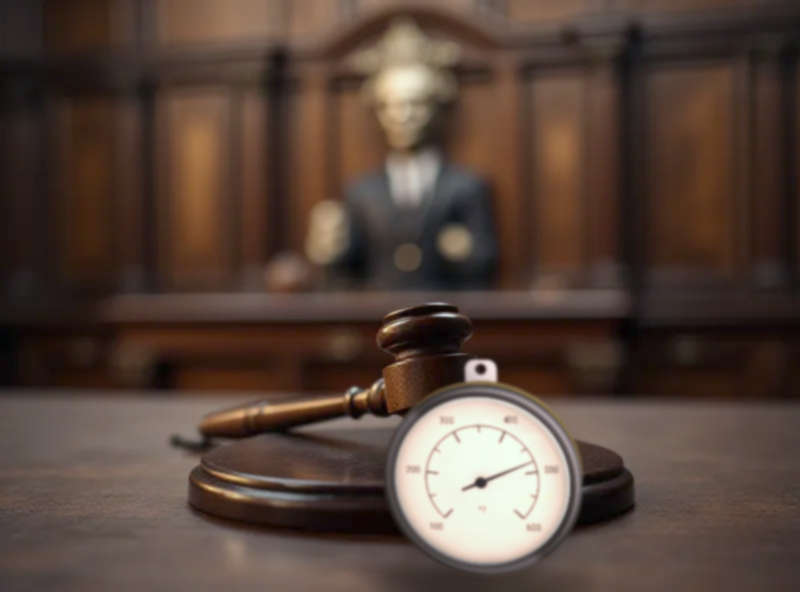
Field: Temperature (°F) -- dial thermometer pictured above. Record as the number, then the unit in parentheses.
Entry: 475 (°F)
